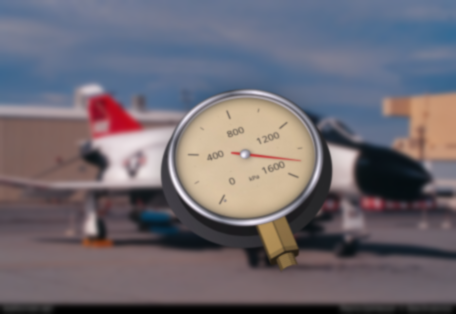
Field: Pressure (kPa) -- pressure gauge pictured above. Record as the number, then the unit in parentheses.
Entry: 1500 (kPa)
